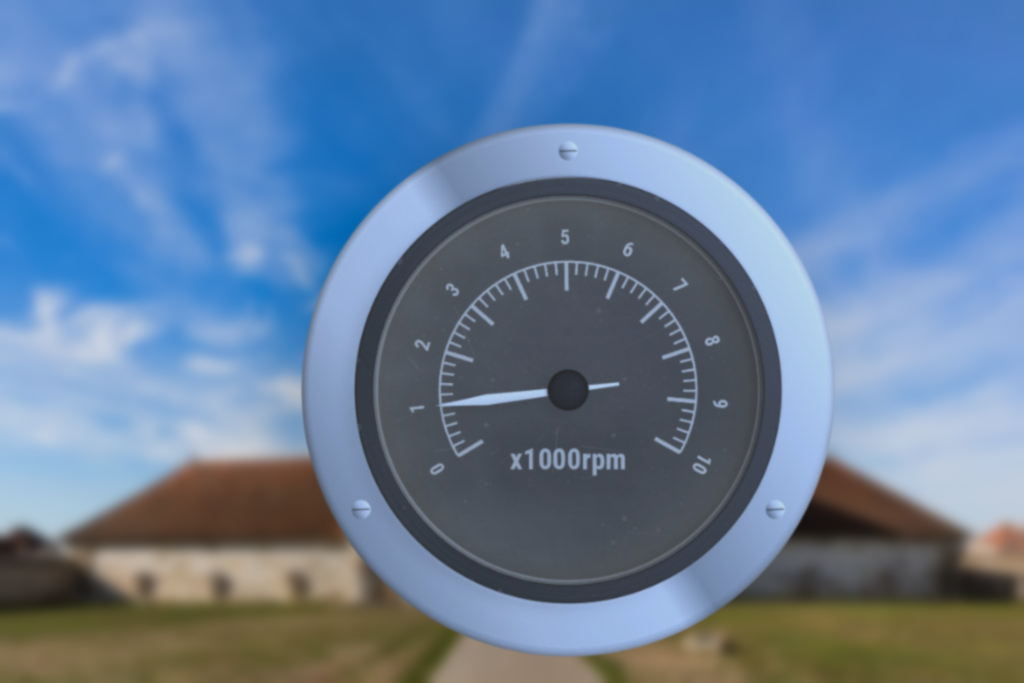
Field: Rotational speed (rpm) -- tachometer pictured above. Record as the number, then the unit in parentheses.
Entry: 1000 (rpm)
